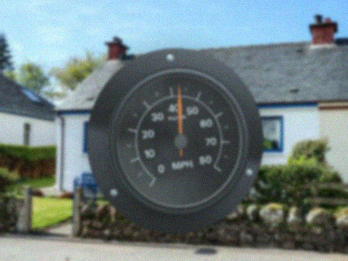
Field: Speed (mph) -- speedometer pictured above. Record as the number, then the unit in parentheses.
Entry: 42.5 (mph)
